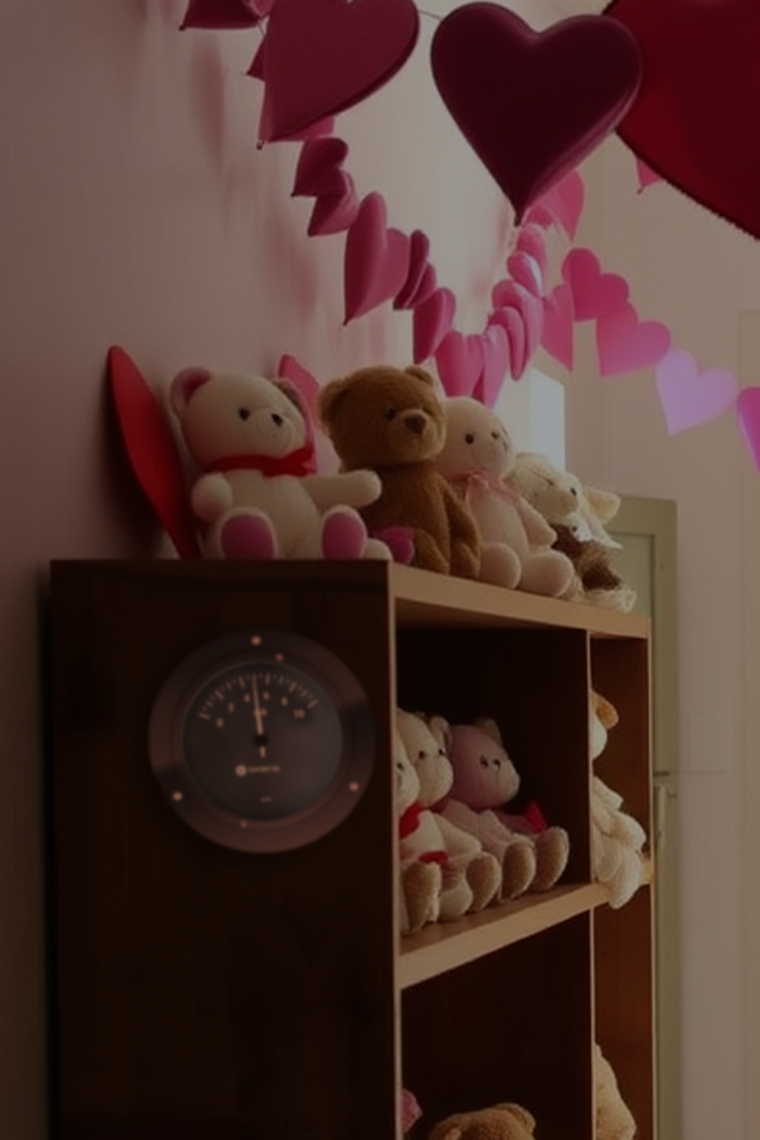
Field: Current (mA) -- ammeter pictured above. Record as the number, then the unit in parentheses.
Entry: 5 (mA)
